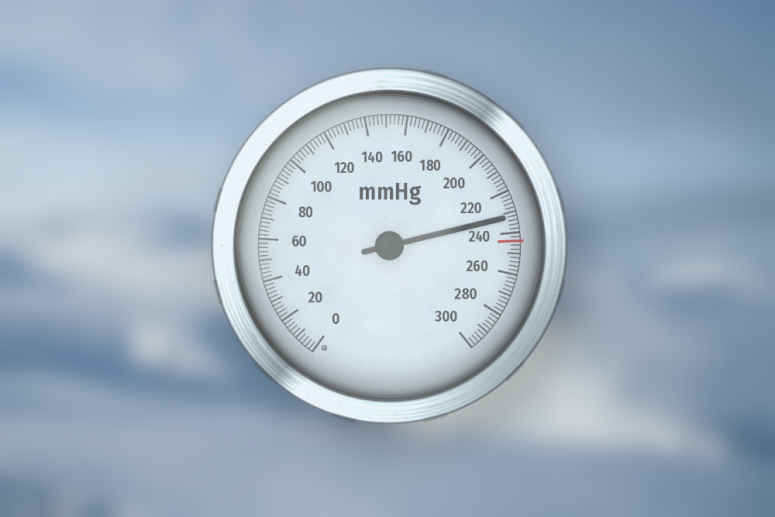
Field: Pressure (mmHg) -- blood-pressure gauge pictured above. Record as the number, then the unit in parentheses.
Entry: 232 (mmHg)
